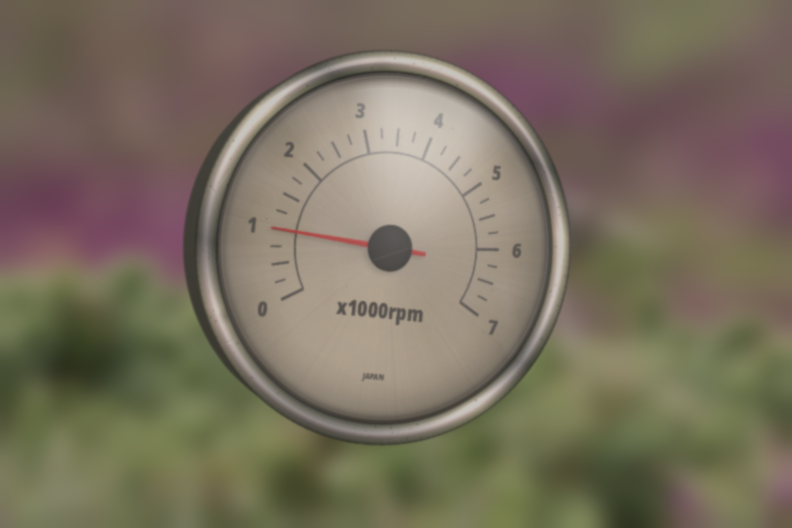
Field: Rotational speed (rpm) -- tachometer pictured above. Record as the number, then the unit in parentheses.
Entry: 1000 (rpm)
